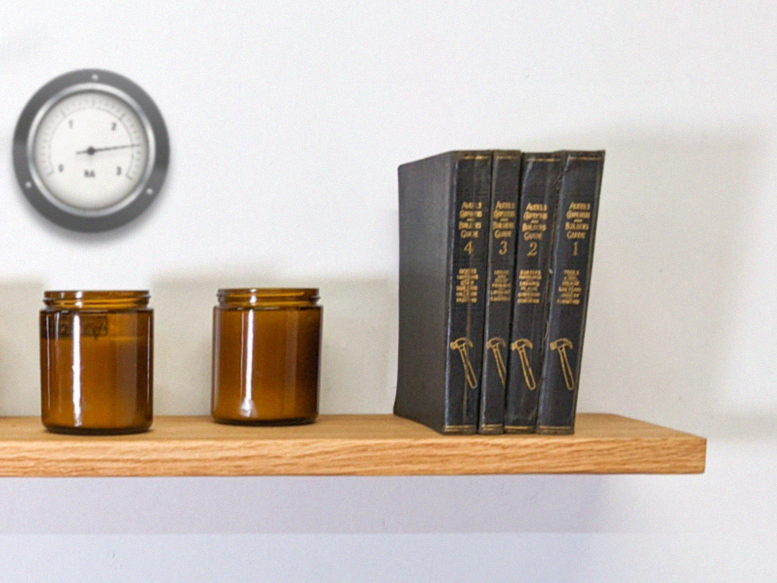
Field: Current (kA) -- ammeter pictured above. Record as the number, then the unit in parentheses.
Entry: 2.5 (kA)
